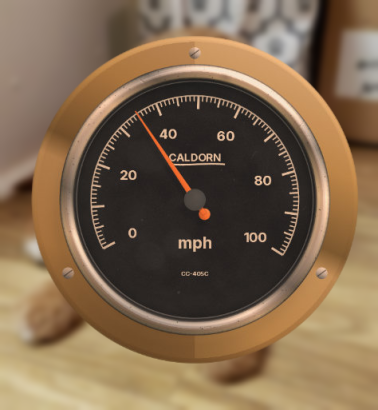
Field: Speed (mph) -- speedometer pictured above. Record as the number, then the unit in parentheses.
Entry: 35 (mph)
